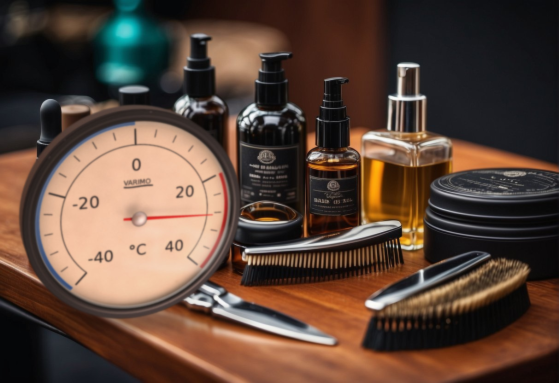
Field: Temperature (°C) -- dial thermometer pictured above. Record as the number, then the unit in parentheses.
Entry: 28 (°C)
